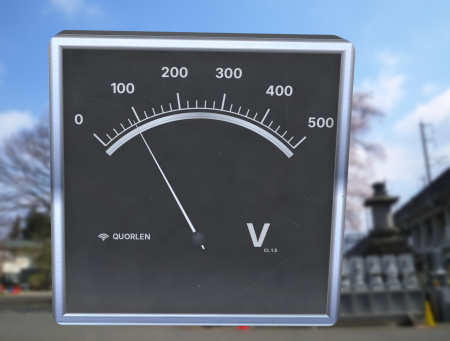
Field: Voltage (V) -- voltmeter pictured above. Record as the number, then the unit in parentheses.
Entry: 90 (V)
